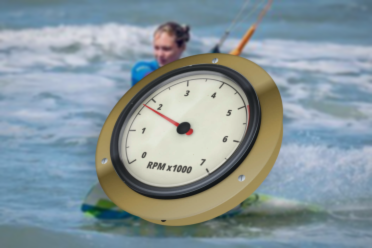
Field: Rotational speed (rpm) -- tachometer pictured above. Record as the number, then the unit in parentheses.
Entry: 1750 (rpm)
